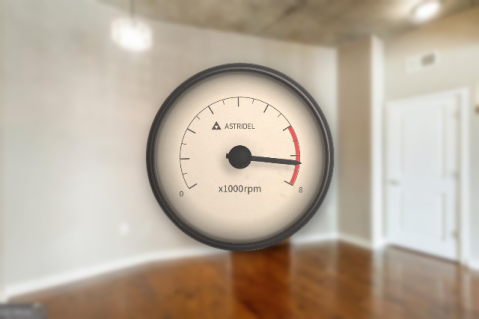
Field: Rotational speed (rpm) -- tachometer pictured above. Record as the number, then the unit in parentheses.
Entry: 7250 (rpm)
